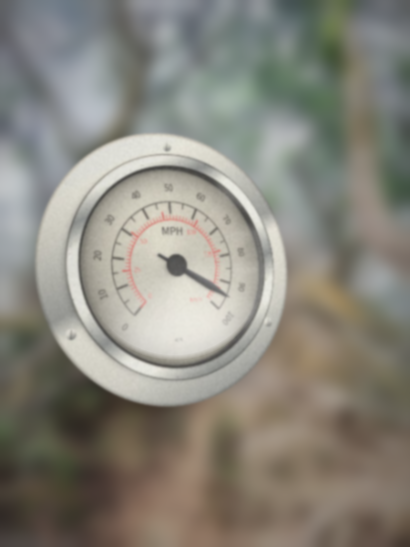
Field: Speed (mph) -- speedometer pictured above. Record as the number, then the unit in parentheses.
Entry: 95 (mph)
